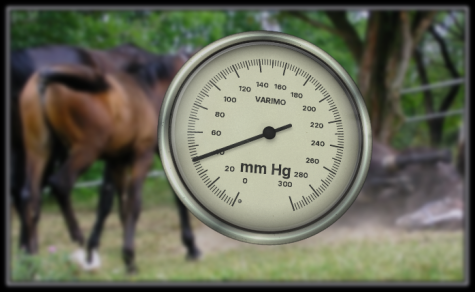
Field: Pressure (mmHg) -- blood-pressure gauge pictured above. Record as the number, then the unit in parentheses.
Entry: 40 (mmHg)
